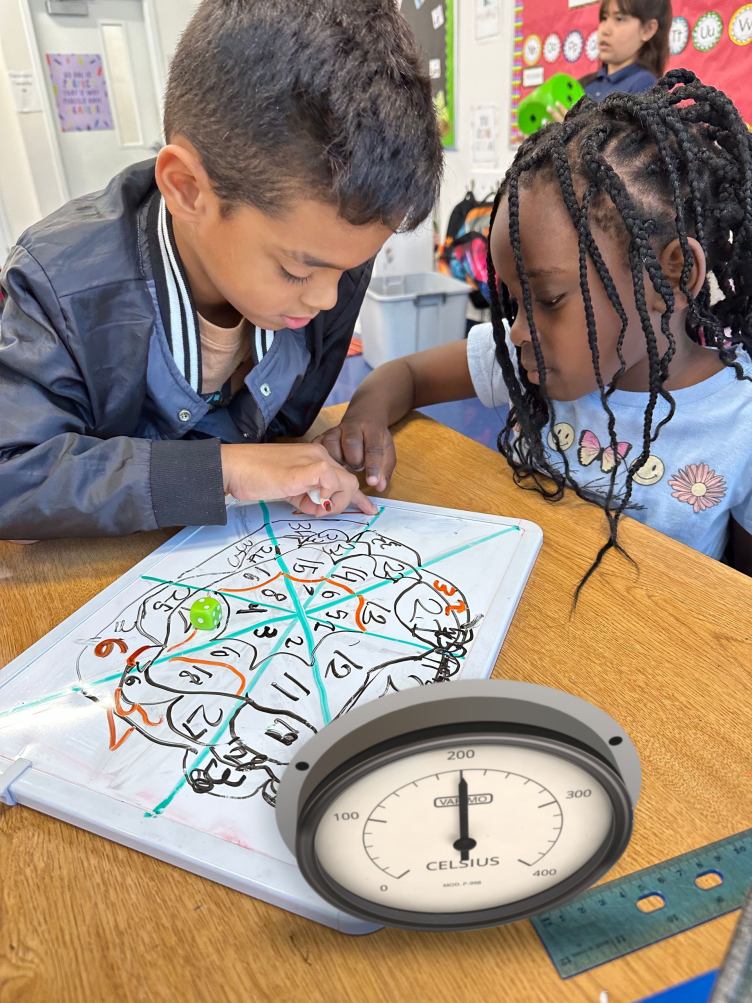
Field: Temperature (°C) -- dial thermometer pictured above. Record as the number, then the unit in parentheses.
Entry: 200 (°C)
